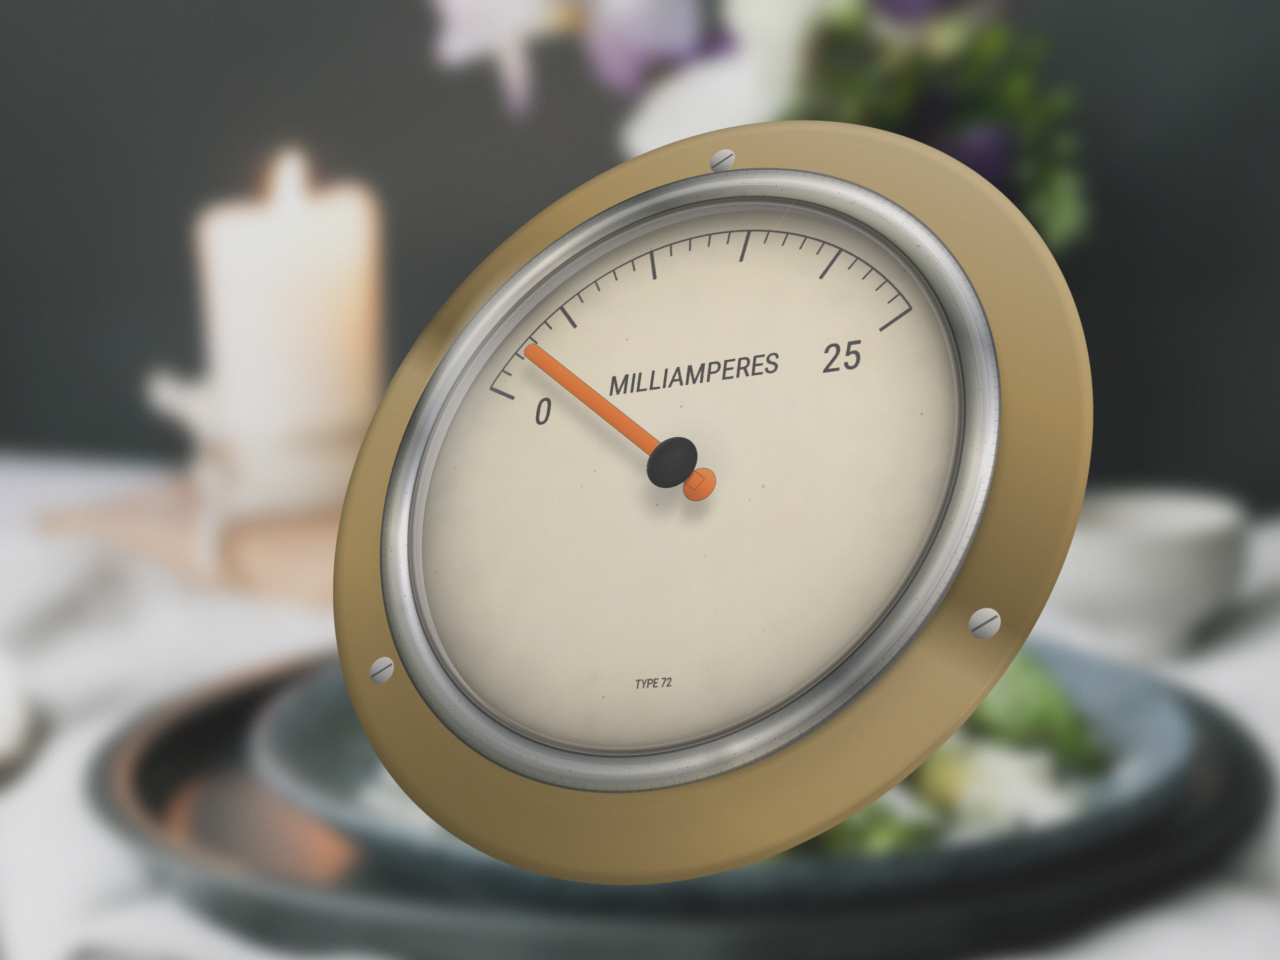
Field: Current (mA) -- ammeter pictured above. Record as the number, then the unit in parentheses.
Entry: 2.5 (mA)
